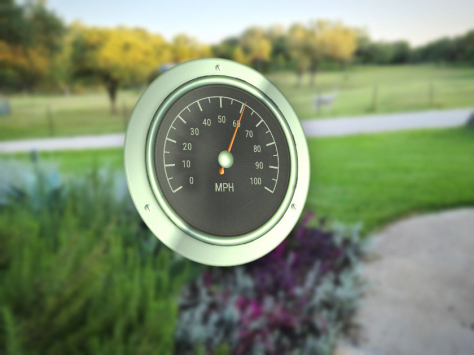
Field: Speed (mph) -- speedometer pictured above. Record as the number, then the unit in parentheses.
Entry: 60 (mph)
